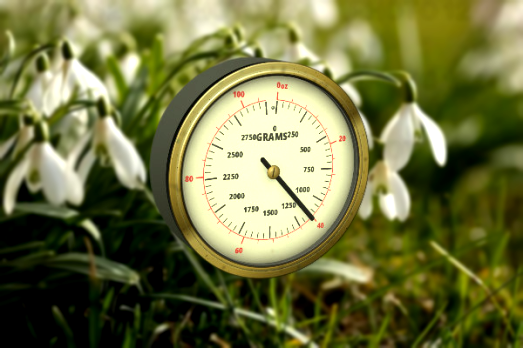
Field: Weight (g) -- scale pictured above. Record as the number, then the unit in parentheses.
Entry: 1150 (g)
